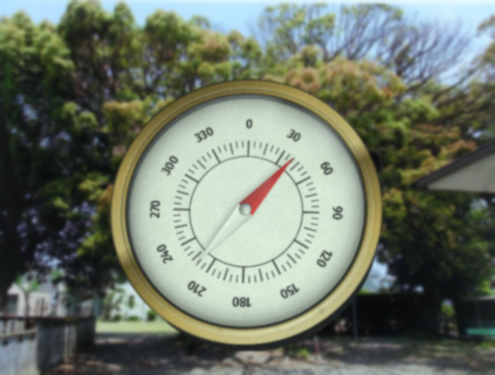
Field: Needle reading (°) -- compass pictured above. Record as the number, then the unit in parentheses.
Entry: 40 (°)
